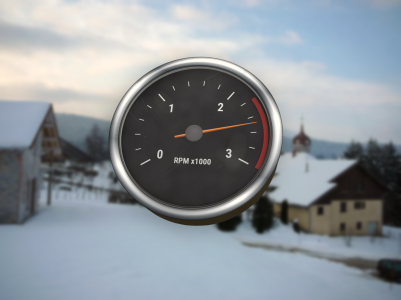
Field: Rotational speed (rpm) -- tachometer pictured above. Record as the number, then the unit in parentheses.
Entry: 2500 (rpm)
